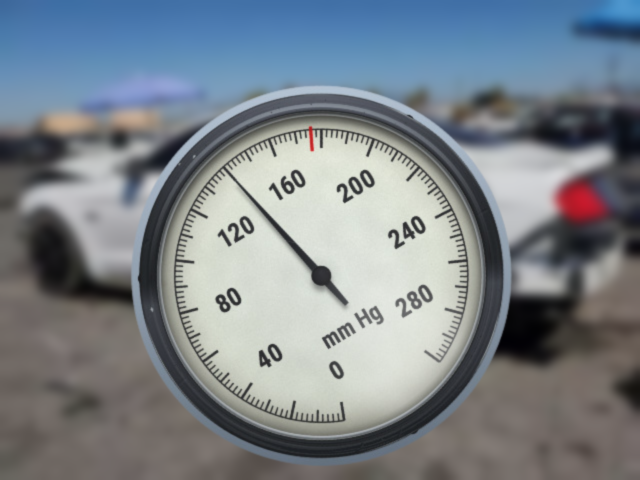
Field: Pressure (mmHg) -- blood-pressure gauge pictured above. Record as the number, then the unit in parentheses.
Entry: 140 (mmHg)
